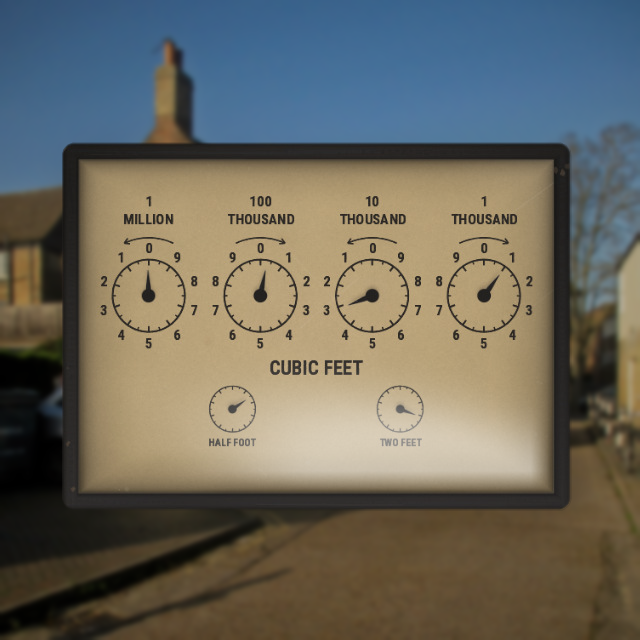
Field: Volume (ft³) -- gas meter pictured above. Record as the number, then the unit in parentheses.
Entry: 3100 (ft³)
